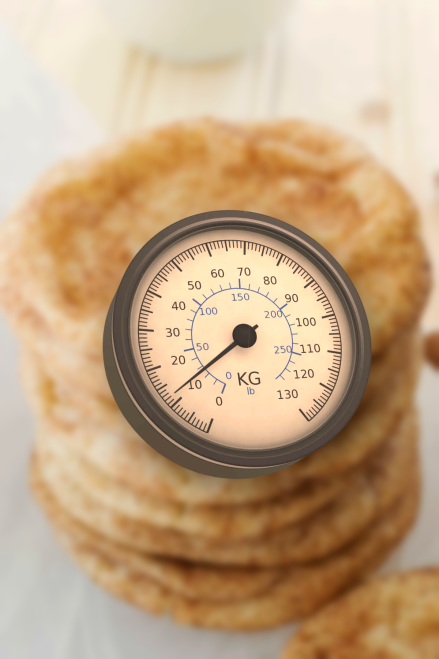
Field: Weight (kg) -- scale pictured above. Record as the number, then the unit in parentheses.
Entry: 12 (kg)
